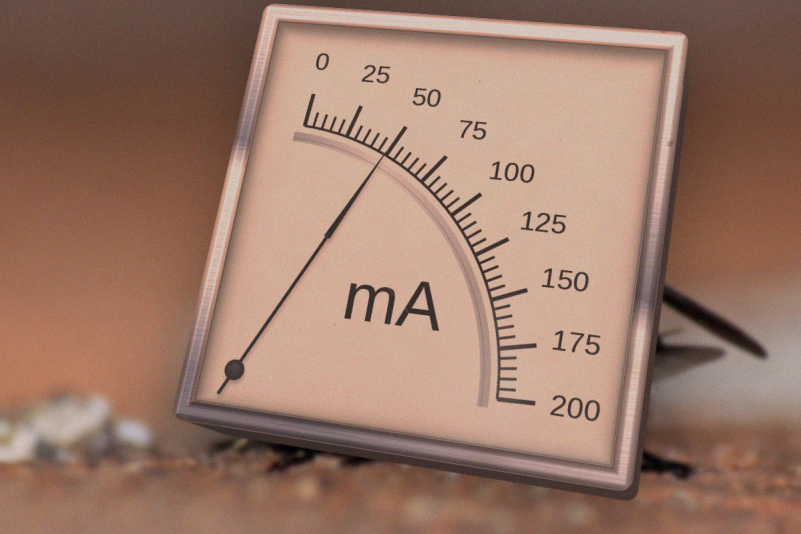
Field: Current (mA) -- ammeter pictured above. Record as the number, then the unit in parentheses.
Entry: 50 (mA)
